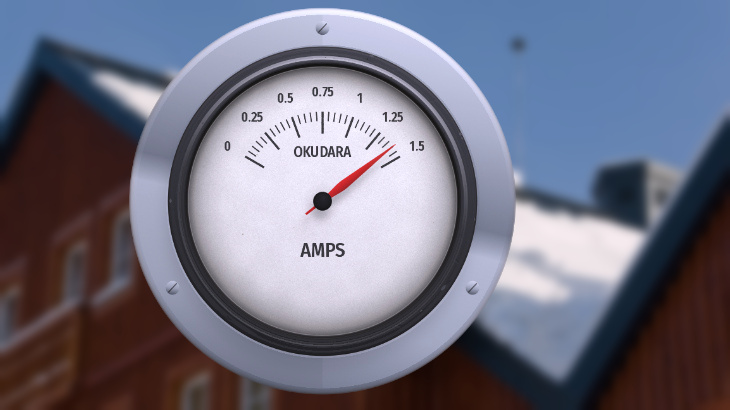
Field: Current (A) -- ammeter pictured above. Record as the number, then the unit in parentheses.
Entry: 1.4 (A)
